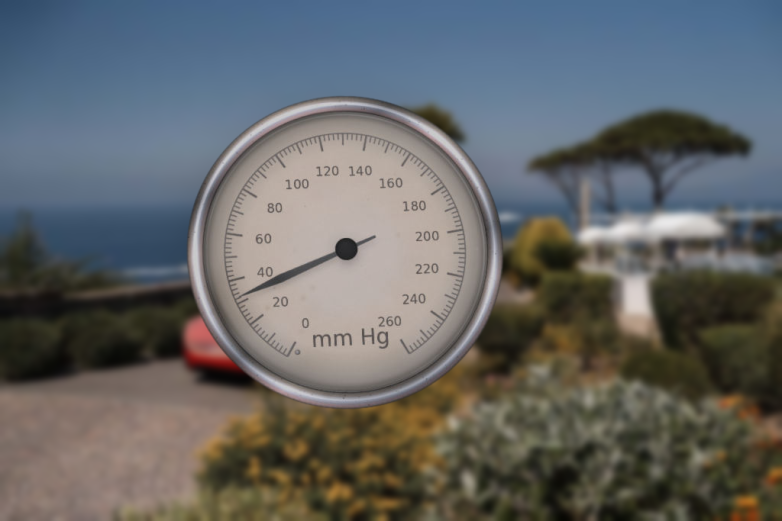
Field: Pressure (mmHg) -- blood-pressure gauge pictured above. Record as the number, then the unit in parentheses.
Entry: 32 (mmHg)
